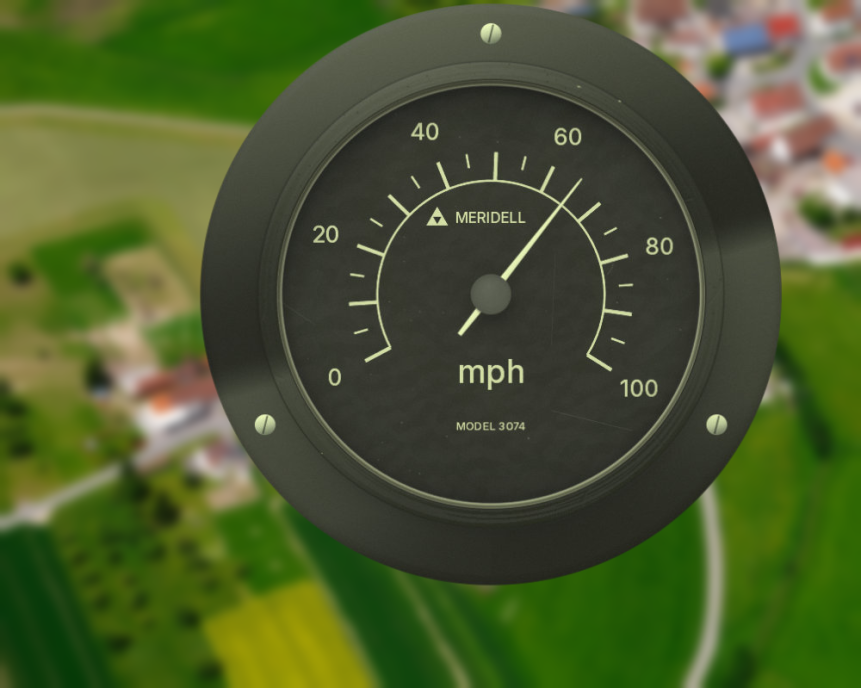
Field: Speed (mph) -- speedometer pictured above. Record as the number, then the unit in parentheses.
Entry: 65 (mph)
